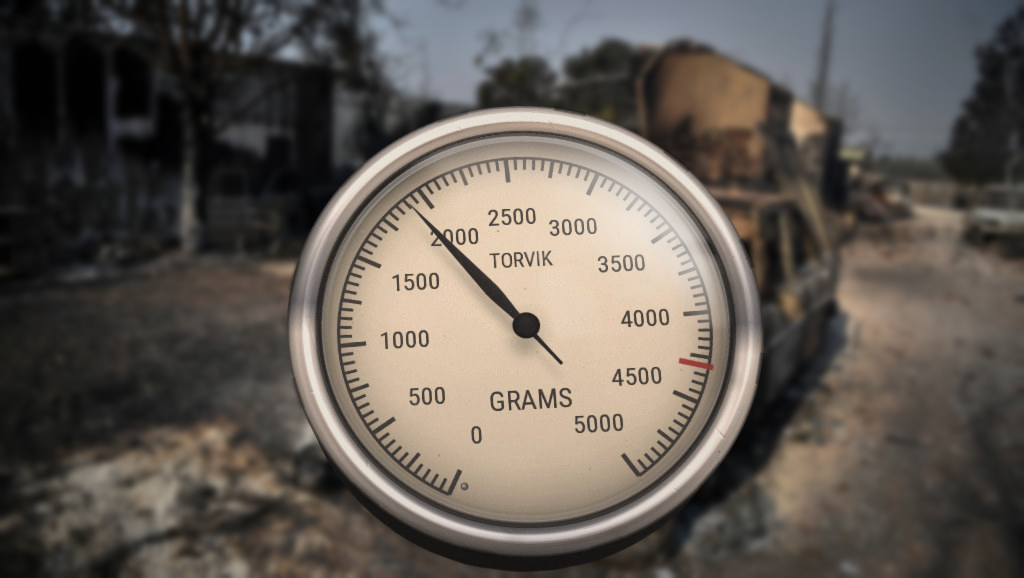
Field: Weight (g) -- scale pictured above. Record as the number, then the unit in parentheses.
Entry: 1900 (g)
